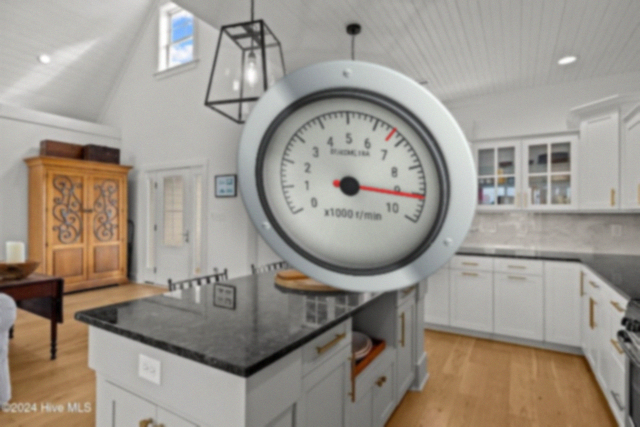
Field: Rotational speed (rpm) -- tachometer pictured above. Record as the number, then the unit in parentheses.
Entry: 9000 (rpm)
